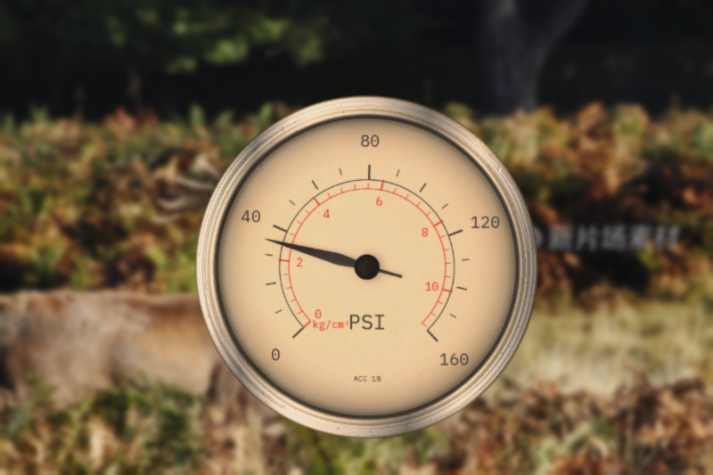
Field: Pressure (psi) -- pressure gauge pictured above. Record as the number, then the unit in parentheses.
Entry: 35 (psi)
